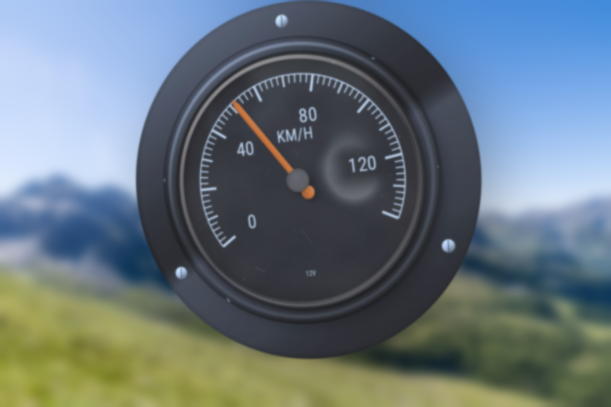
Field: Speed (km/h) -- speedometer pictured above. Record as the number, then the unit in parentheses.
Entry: 52 (km/h)
